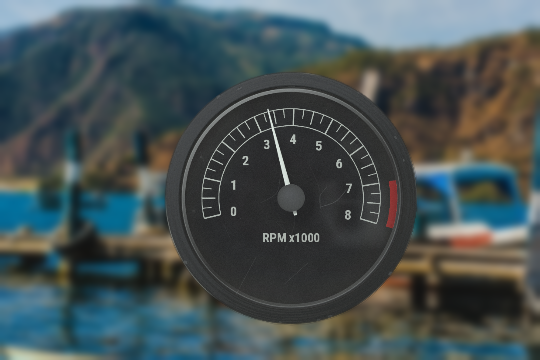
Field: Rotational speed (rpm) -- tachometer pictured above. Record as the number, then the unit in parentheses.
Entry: 3375 (rpm)
